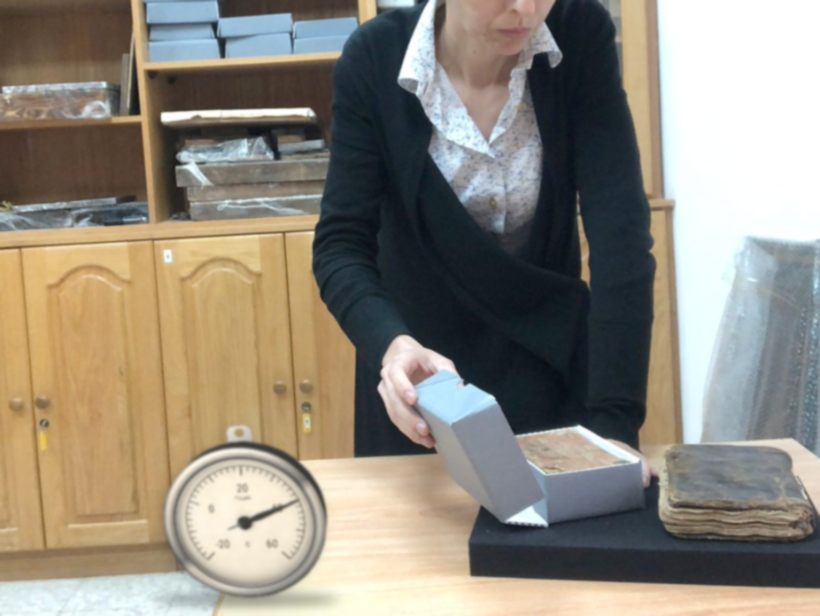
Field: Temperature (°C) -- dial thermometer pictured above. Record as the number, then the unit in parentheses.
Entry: 40 (°C)
